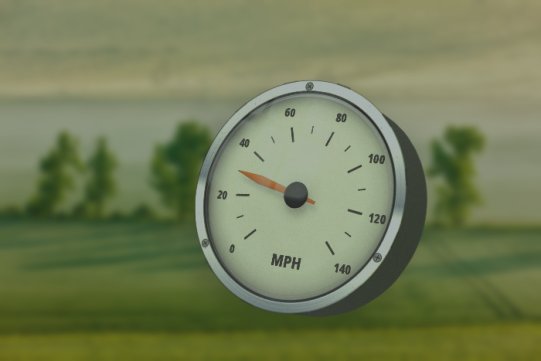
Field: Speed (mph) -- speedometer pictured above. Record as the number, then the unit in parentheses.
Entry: 30 (mph)
